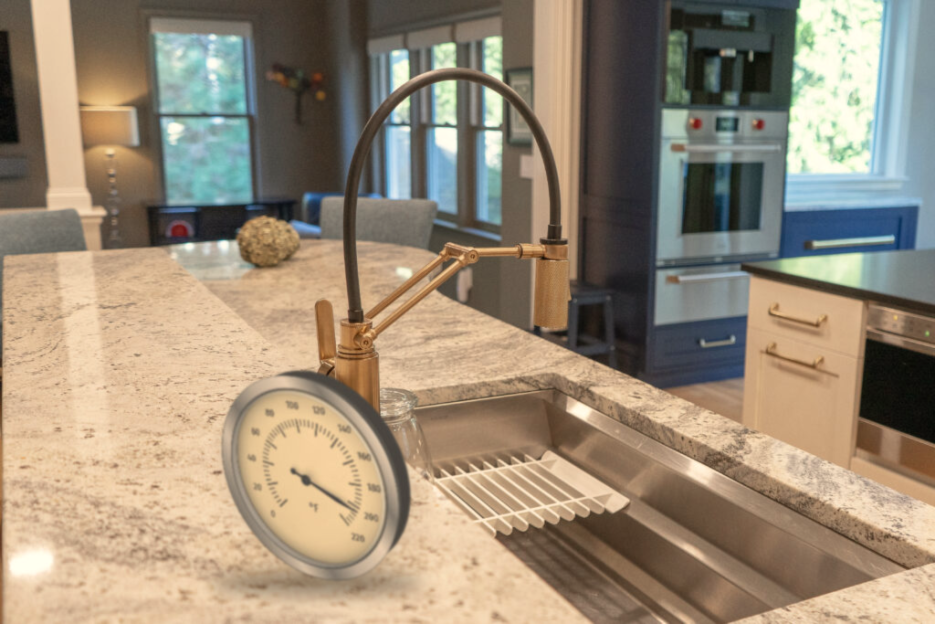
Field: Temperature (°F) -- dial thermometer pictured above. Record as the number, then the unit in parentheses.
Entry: 200 (°F)
